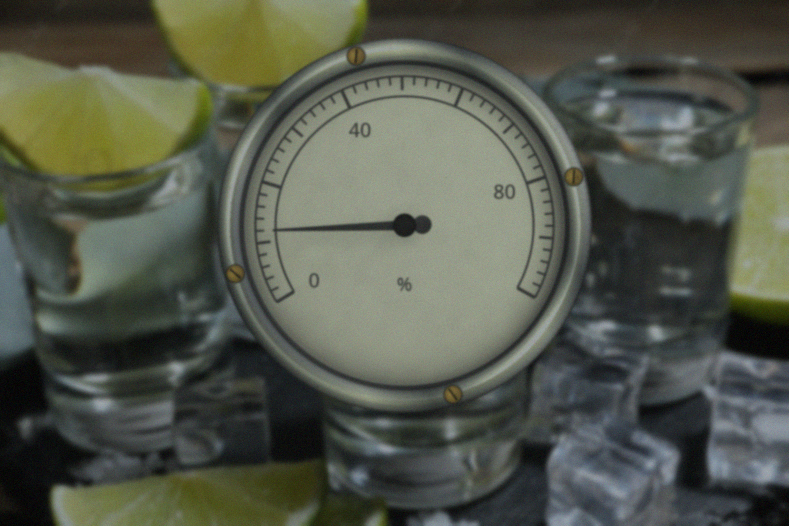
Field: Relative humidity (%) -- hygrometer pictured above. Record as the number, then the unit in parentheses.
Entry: 12 (%)
